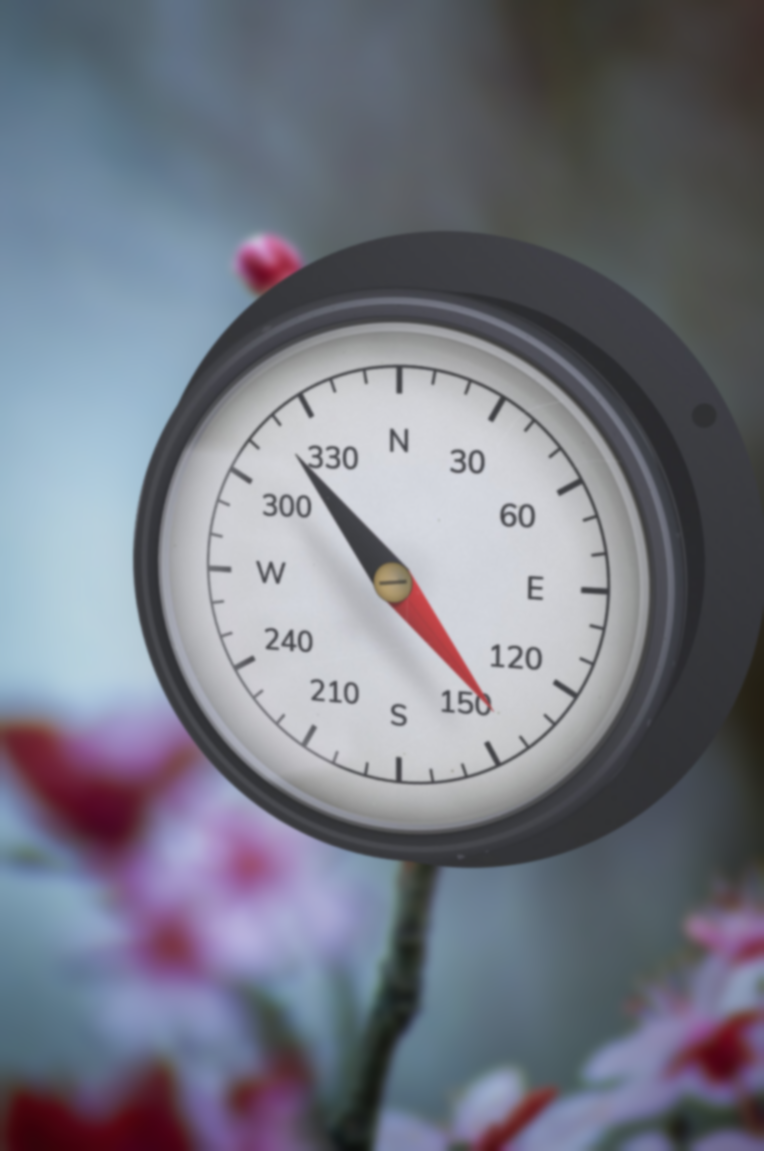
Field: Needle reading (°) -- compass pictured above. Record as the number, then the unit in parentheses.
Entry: 140 (°)
